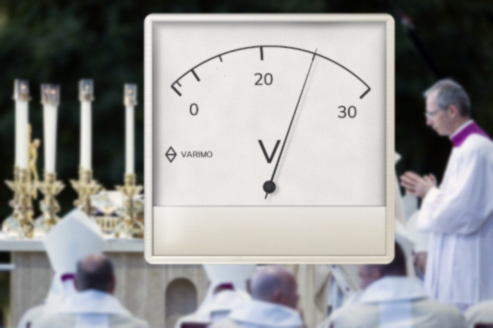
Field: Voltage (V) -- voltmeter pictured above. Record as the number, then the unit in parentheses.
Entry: 25 (V)
